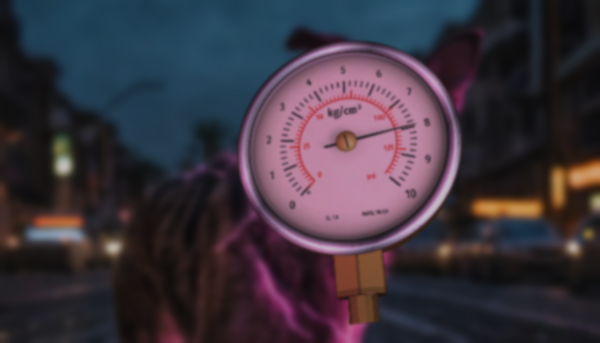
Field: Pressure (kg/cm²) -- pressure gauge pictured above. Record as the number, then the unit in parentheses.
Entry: 8 (kg/cm²)
